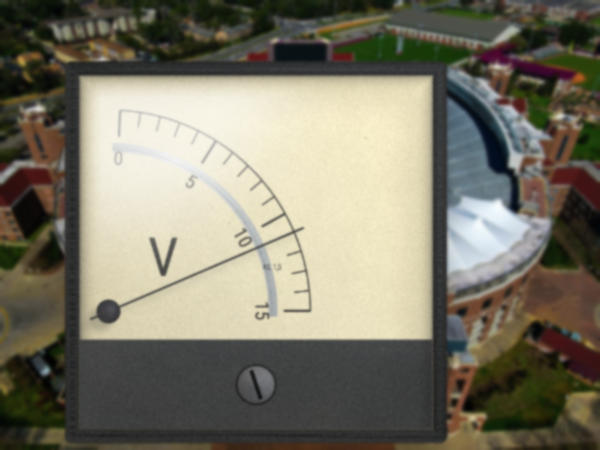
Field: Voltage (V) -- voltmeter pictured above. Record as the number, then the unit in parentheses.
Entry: 11 (V)
